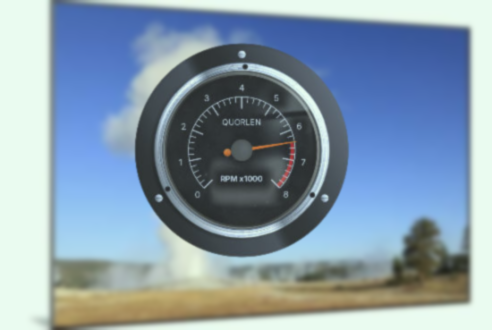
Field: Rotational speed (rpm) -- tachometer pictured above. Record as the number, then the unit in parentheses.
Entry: 6400 (rpm)
